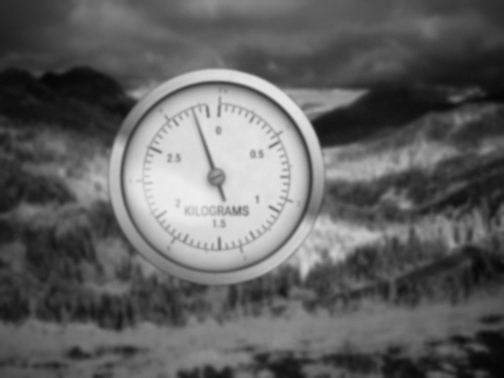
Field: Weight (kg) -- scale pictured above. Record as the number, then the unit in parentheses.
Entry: 2.9 (kg)
